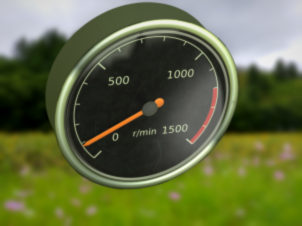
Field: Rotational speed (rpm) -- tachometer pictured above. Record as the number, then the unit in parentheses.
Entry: 100 (rpm)
